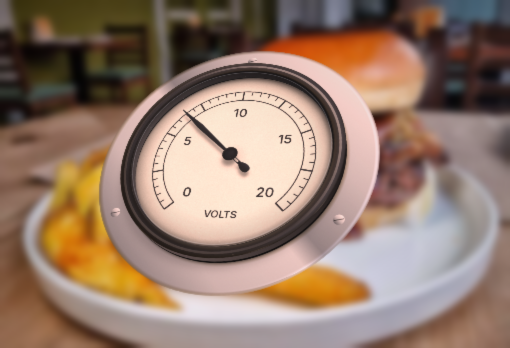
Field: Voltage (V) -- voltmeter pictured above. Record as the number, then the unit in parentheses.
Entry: 6.5 (V)
